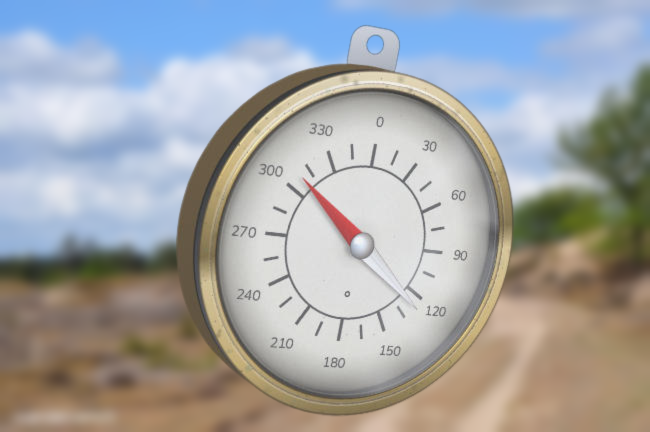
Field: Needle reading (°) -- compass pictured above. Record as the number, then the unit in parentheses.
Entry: 307.5 (°)
